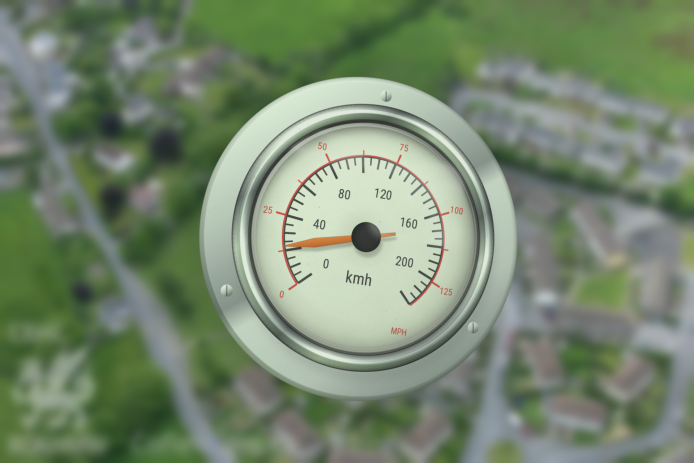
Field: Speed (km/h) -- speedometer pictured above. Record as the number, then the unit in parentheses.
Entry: 22.5 (km/h)
